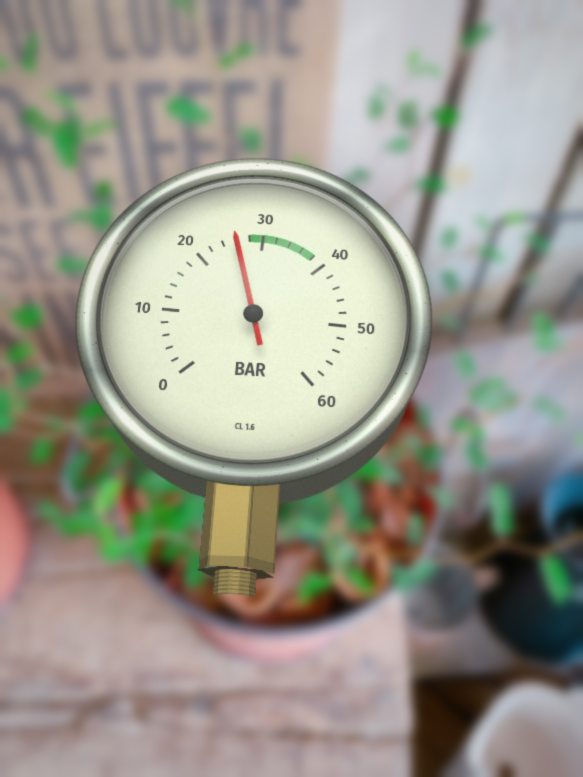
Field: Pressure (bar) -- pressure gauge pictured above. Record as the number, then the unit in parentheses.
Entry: 26 (bar)
